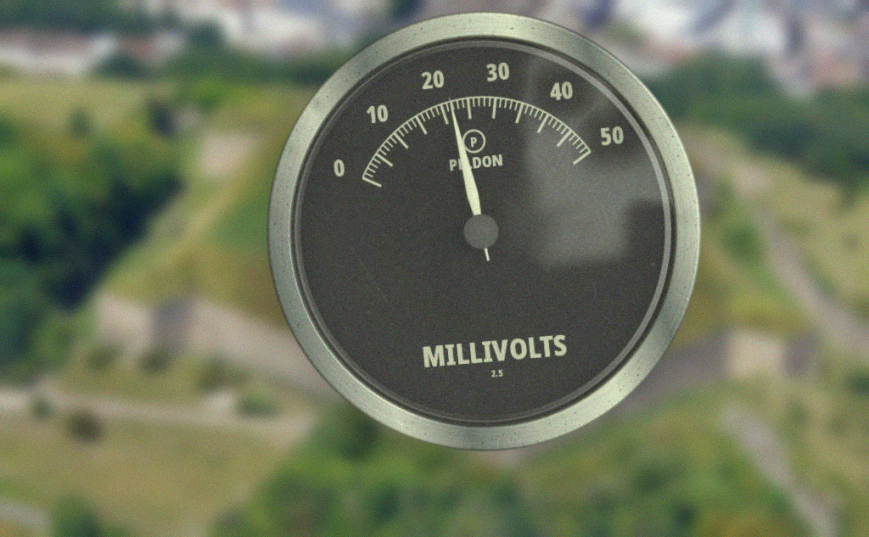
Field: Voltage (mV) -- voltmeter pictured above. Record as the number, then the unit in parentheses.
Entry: 22 (mV)
